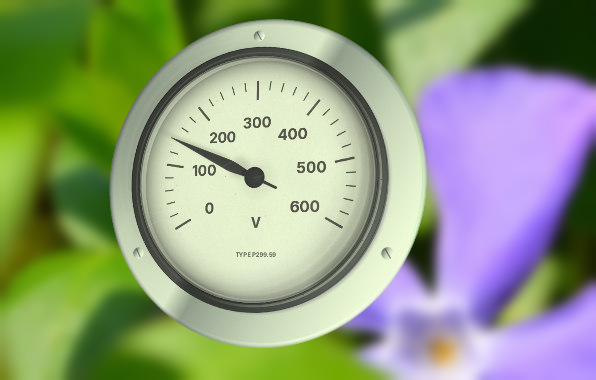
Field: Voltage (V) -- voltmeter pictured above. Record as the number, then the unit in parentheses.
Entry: 140 (V)
